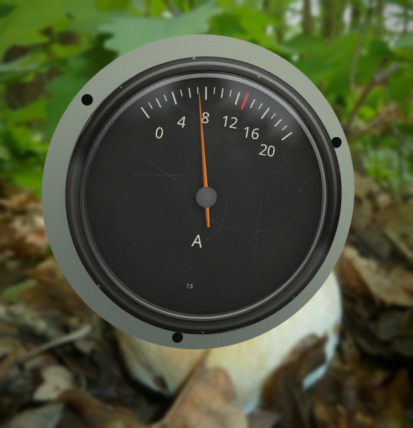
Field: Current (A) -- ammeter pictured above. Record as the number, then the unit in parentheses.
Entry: 7 (A)
